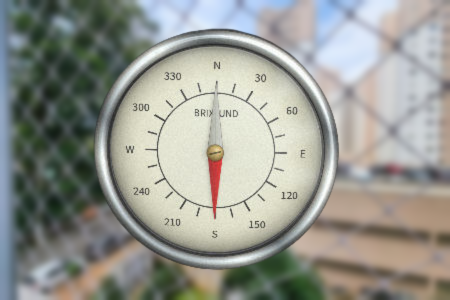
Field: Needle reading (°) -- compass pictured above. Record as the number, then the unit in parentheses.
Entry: 180 (°)
